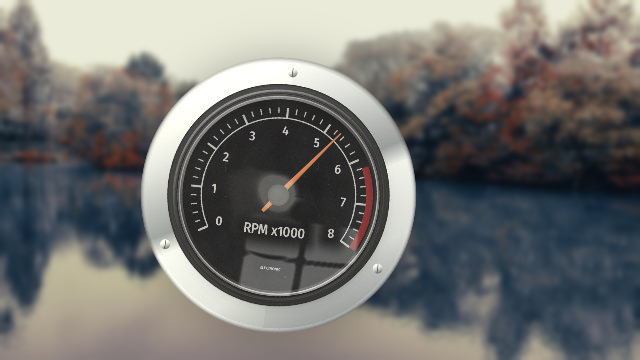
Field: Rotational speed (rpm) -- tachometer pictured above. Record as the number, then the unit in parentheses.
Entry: 5300 (rpm)
